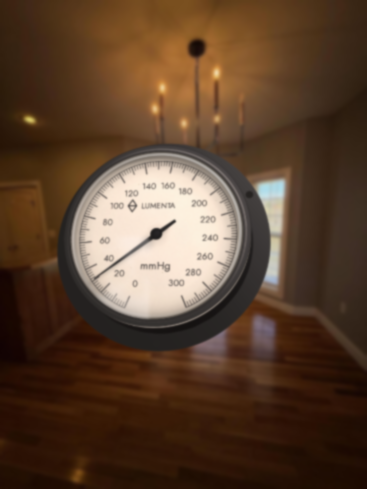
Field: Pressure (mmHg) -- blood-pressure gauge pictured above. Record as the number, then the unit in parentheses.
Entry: 30 (mmHg)
